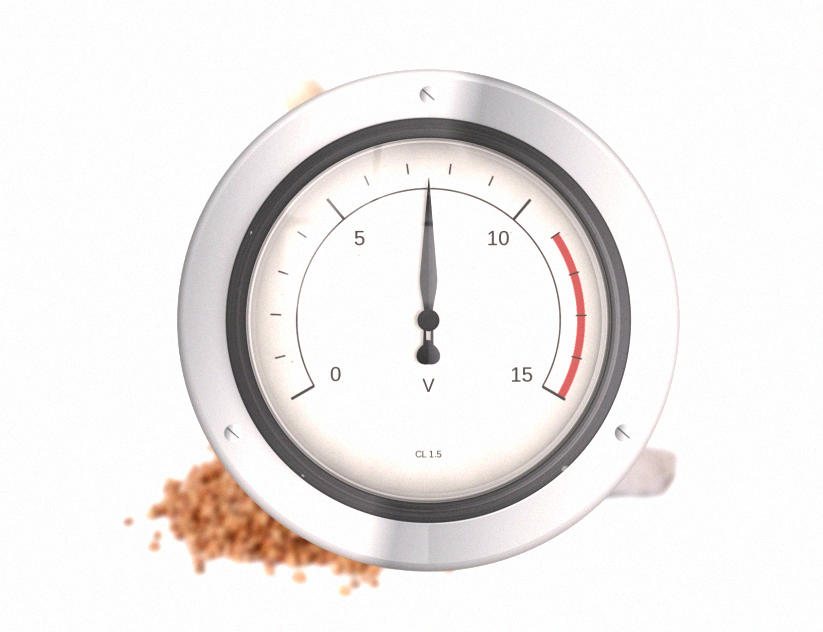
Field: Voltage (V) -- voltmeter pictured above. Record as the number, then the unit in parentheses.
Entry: 7.5 (V)
